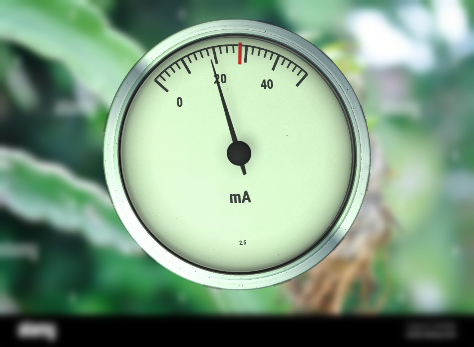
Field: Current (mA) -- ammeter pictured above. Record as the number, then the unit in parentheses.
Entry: 18 (mA)
